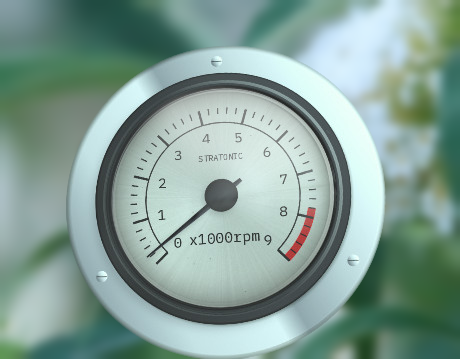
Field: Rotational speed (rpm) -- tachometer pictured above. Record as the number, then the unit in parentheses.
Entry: 200 (rpm)
